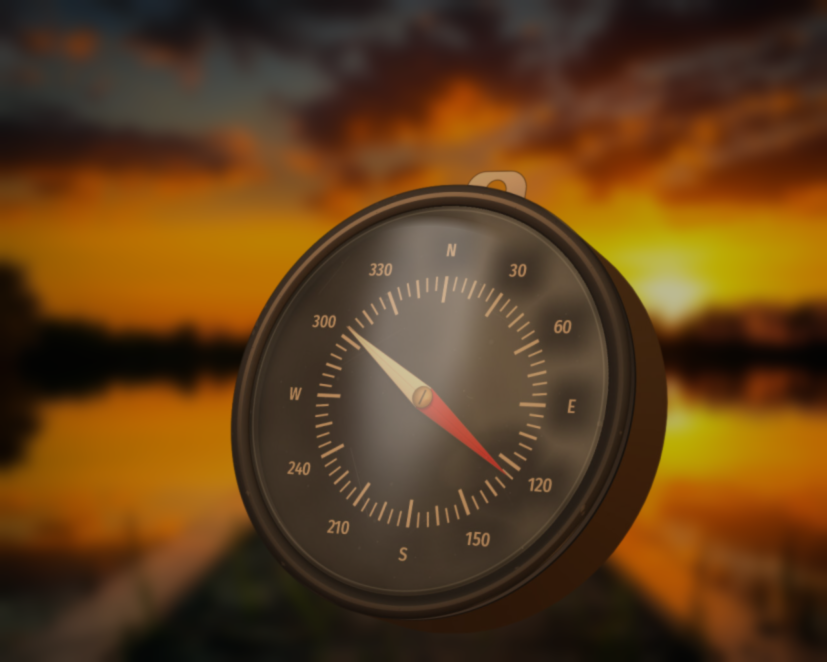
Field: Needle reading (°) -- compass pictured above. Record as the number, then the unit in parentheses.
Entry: 125 (°)
